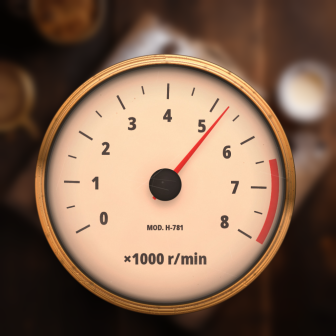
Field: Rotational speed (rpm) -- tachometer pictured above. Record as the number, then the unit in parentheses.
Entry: 5250 (rpm)
